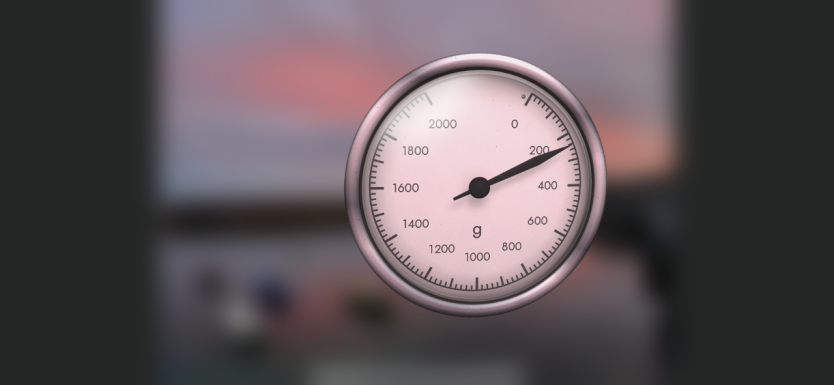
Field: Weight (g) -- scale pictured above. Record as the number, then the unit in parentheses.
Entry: 240 (g)
